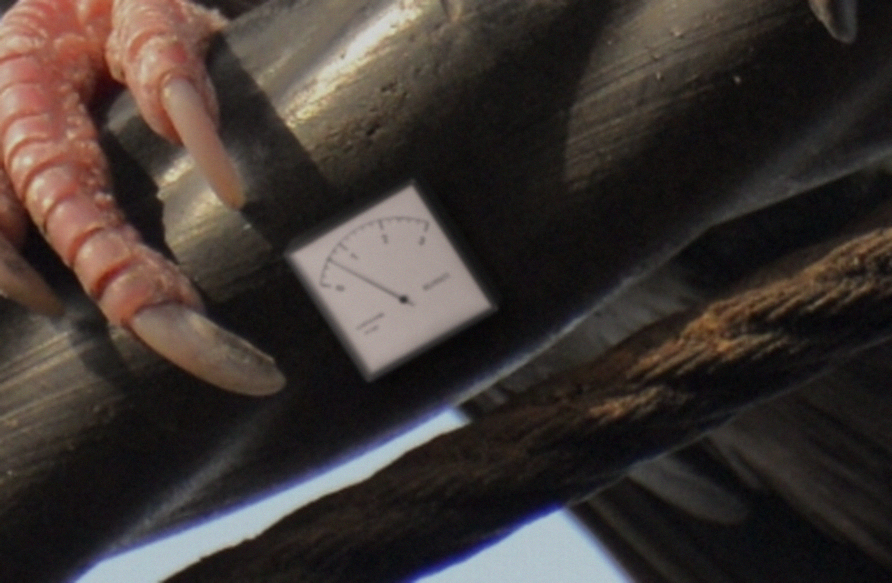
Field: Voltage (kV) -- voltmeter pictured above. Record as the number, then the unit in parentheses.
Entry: 0.6 (kV)
